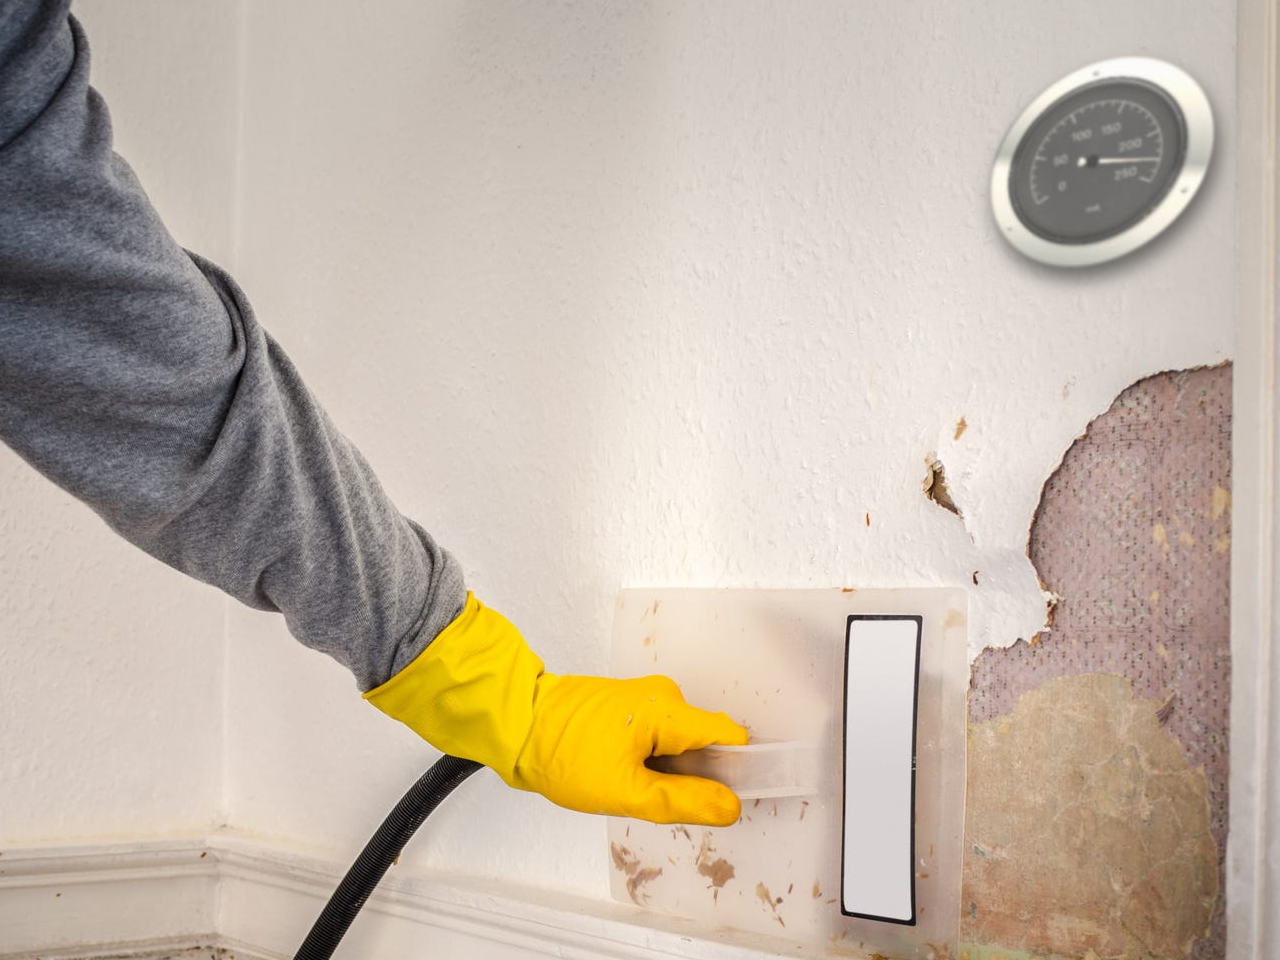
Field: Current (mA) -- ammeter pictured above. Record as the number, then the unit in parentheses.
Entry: 230 (mA)
